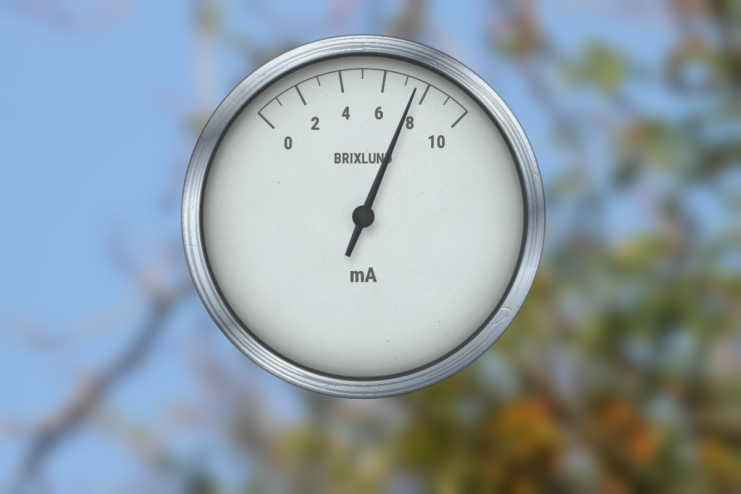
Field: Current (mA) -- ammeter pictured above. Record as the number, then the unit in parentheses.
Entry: 7.5 (mA)
